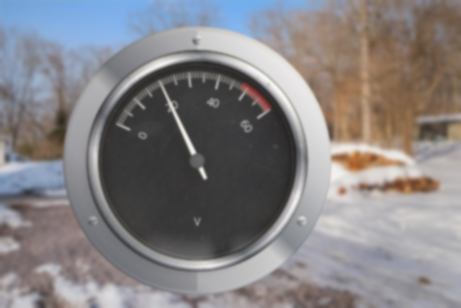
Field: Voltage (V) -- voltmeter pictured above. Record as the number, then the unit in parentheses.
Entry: 20 (V)
